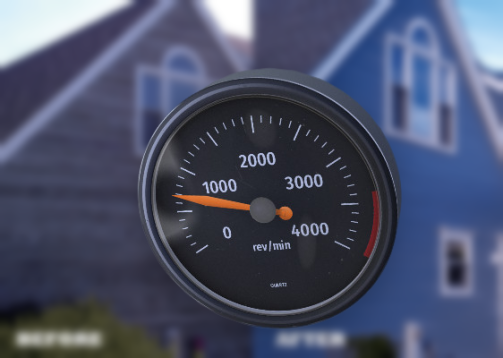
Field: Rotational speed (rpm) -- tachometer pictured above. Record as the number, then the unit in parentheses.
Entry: 700 (rpm)
